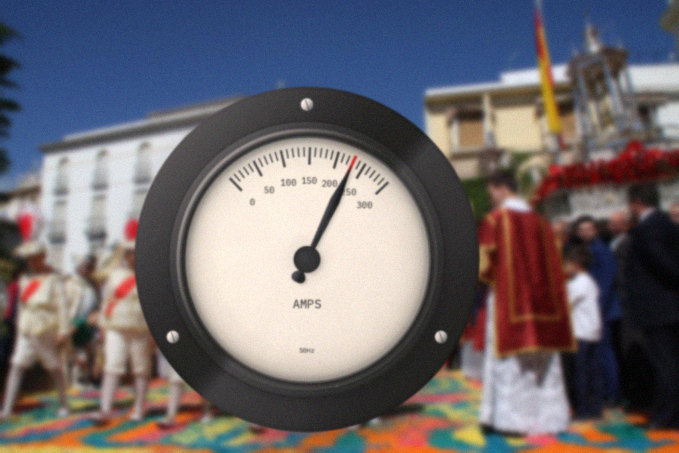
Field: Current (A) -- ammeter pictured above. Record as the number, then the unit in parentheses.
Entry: 230 (A)
